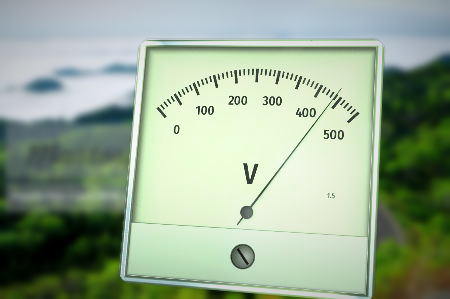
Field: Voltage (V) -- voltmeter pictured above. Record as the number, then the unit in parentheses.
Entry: 440 (V)
